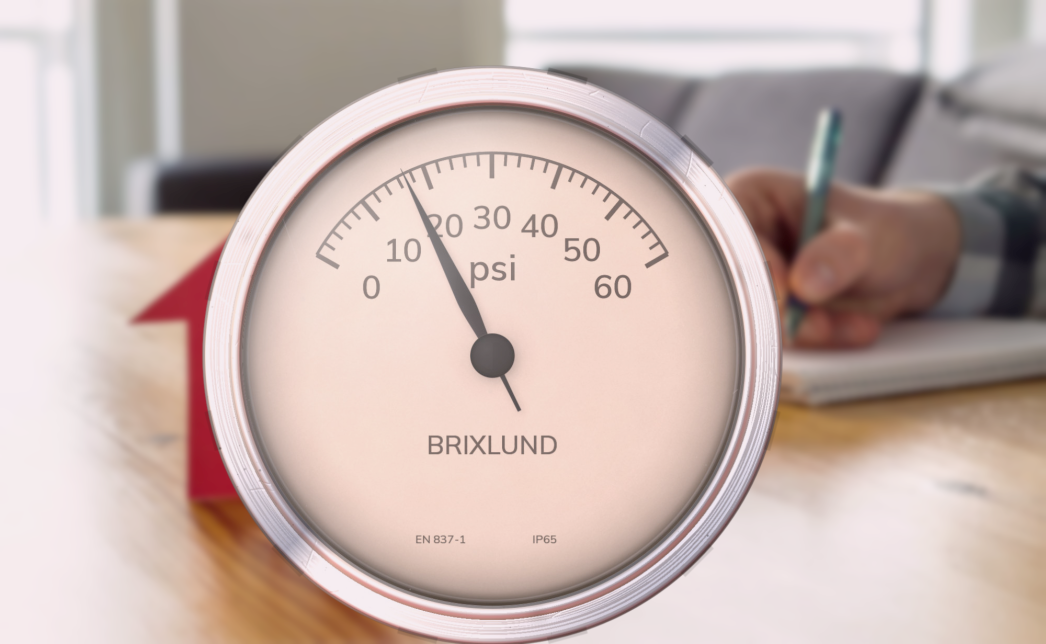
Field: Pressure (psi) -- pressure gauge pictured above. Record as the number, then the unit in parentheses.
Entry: 17 (psi)
